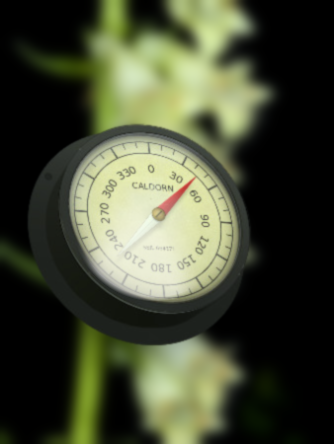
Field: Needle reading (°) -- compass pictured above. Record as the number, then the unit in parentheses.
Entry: 45 (°)
